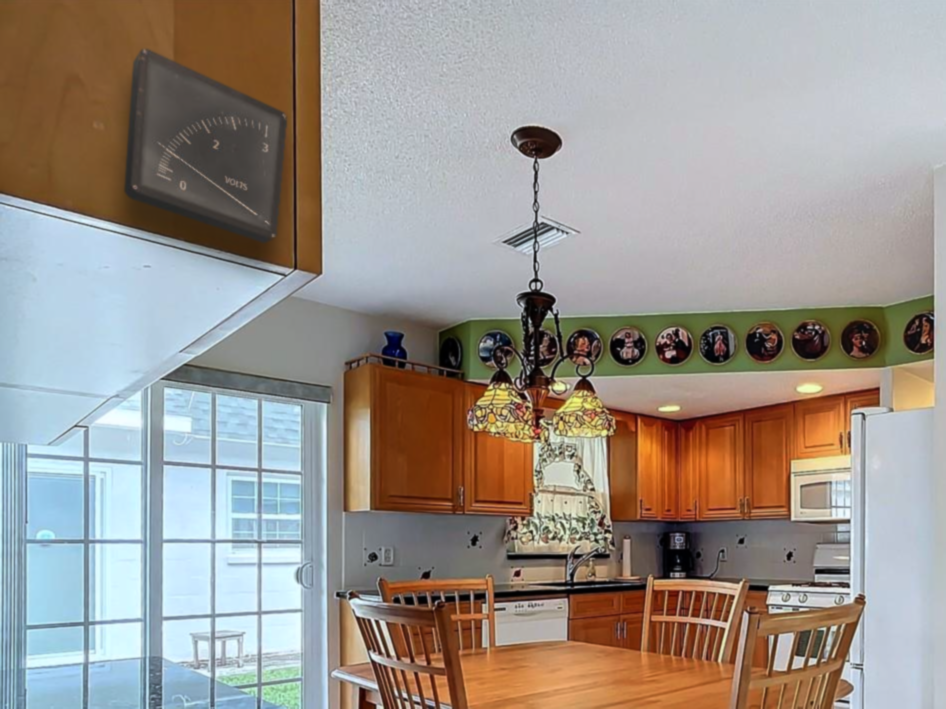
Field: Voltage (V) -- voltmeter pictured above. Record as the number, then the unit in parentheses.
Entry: 1 (V)
